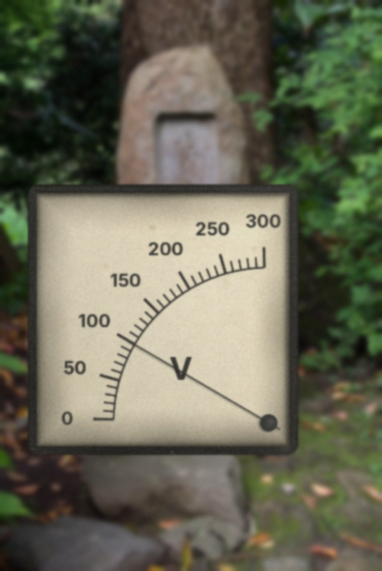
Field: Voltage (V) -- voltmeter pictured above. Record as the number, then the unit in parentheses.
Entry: 100 (V)
